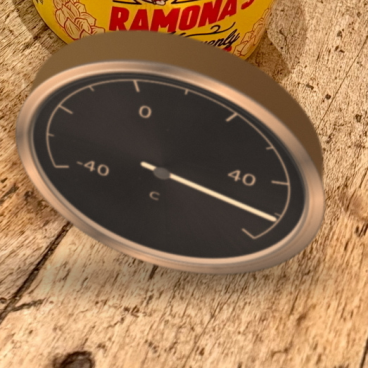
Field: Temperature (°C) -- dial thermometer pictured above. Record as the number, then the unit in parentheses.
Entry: 50 (°C)
